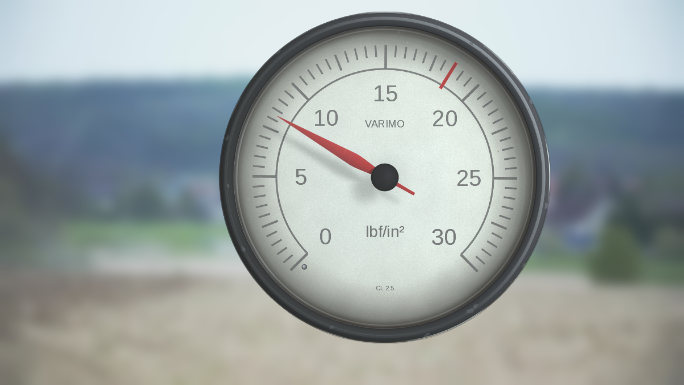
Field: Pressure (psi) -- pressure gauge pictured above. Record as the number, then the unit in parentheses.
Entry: 8.25 (psi)
